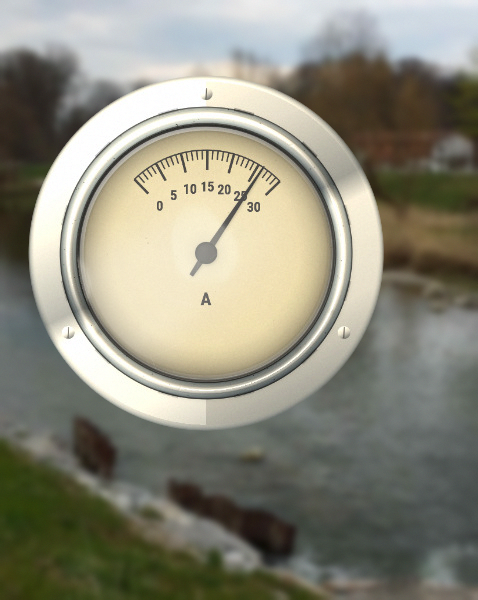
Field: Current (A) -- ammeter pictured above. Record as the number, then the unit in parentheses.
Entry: 26 (A)
